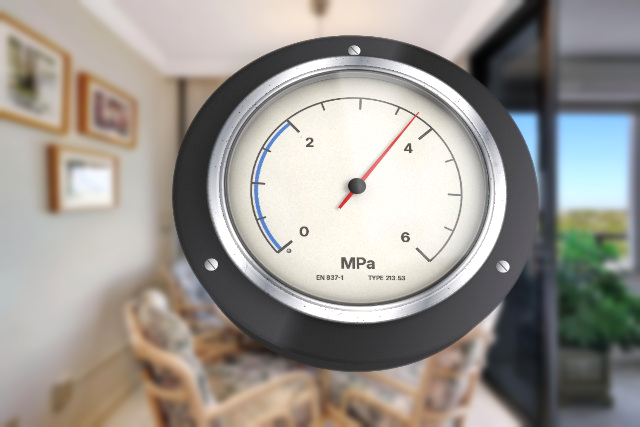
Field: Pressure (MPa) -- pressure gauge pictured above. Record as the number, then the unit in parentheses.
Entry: 3.75 (MPa)
